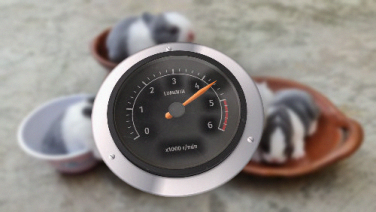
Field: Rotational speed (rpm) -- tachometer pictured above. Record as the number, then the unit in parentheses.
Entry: 4400 (rpm)
